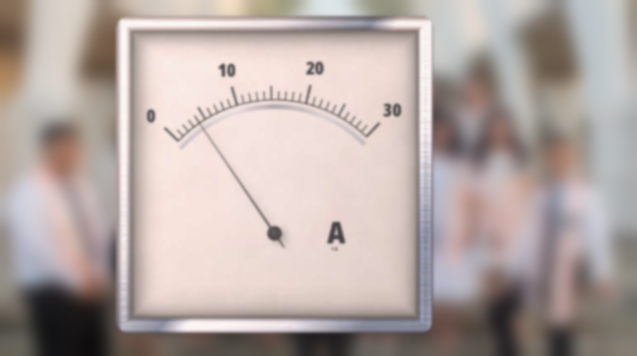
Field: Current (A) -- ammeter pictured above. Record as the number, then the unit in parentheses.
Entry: 4 (A)
